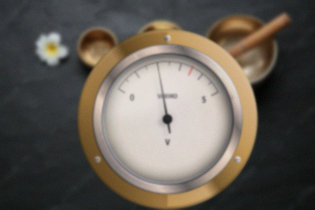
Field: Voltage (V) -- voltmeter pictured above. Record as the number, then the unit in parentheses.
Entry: 2 (V)
